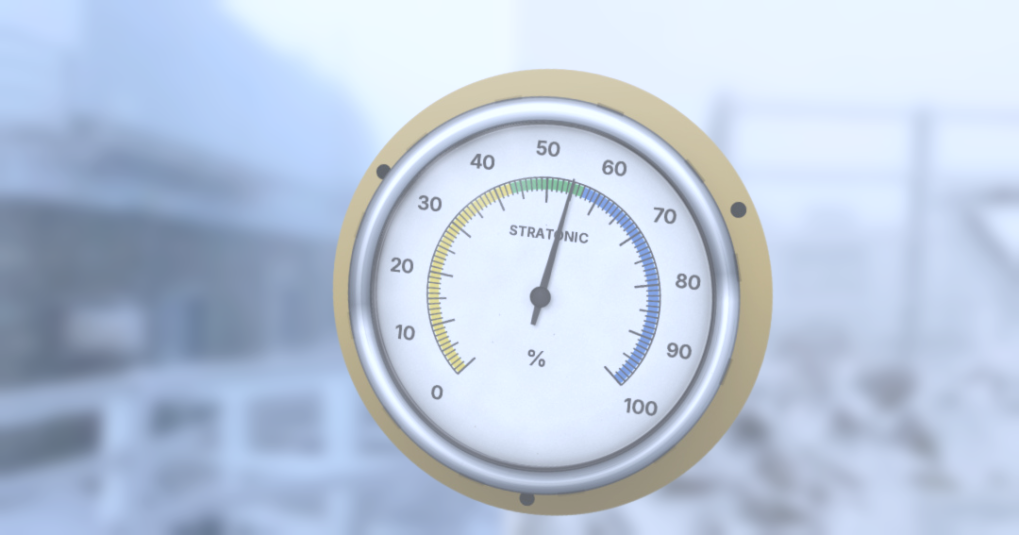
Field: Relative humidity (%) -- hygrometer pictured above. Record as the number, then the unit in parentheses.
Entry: 55 (%)
